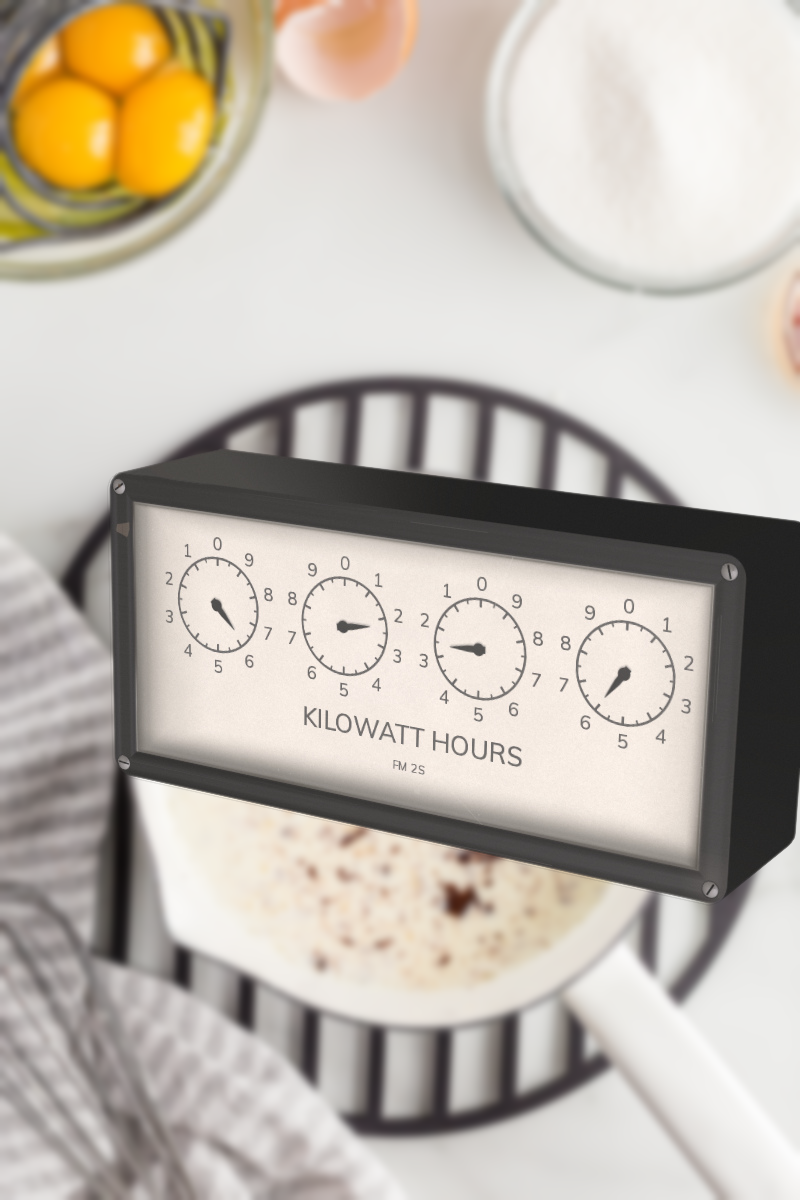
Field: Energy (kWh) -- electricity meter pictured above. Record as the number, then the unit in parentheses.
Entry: 6226 (kWh)
